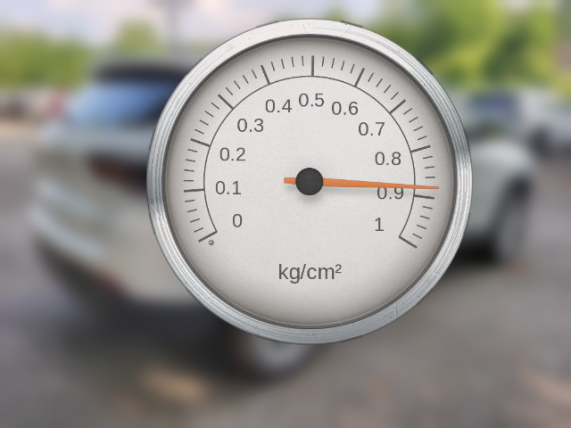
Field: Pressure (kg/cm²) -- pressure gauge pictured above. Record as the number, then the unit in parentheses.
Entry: 0.88 (kg/cm²)
